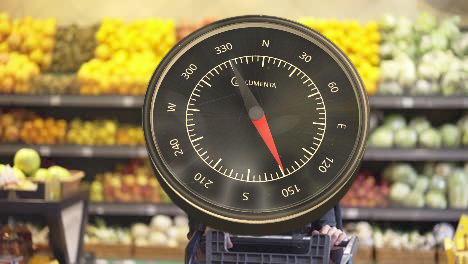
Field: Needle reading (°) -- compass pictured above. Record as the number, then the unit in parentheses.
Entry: 150 (°)
